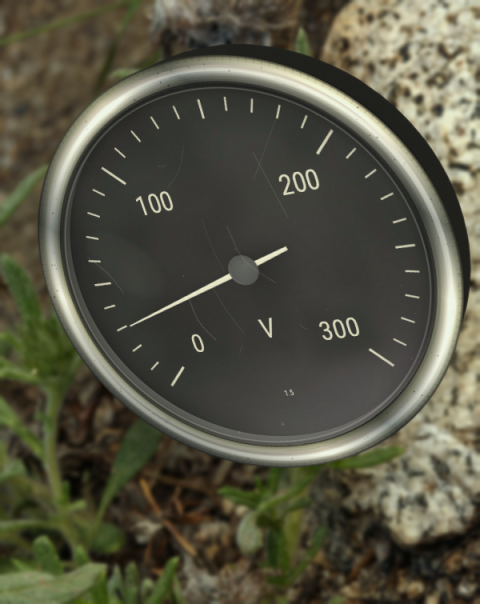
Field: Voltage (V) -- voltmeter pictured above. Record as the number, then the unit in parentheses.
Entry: 30 (V)
